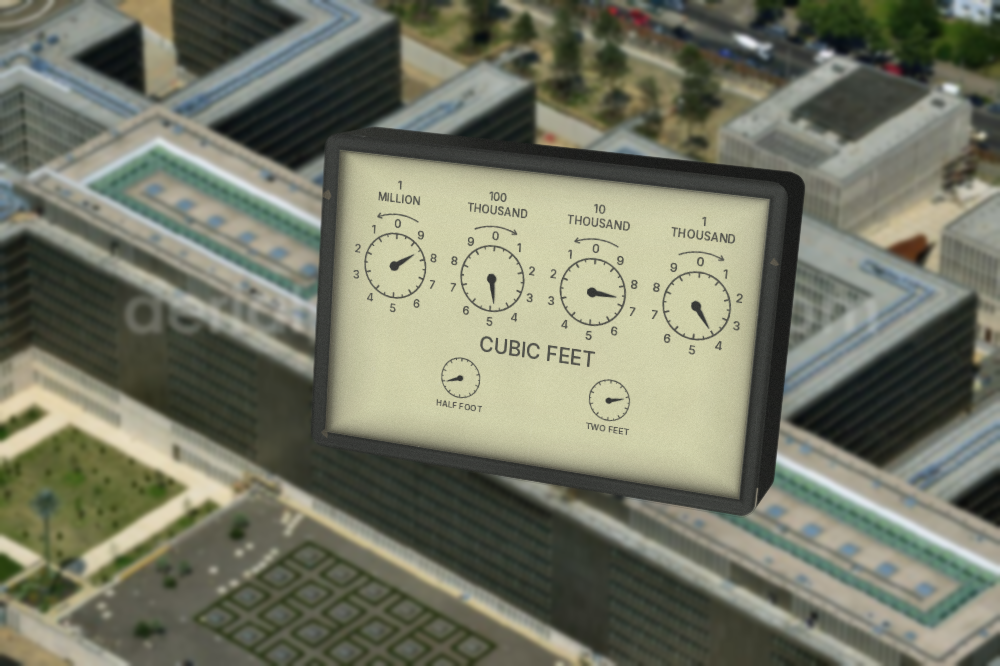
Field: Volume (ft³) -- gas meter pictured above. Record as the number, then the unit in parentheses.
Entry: 847400 (ft³)
